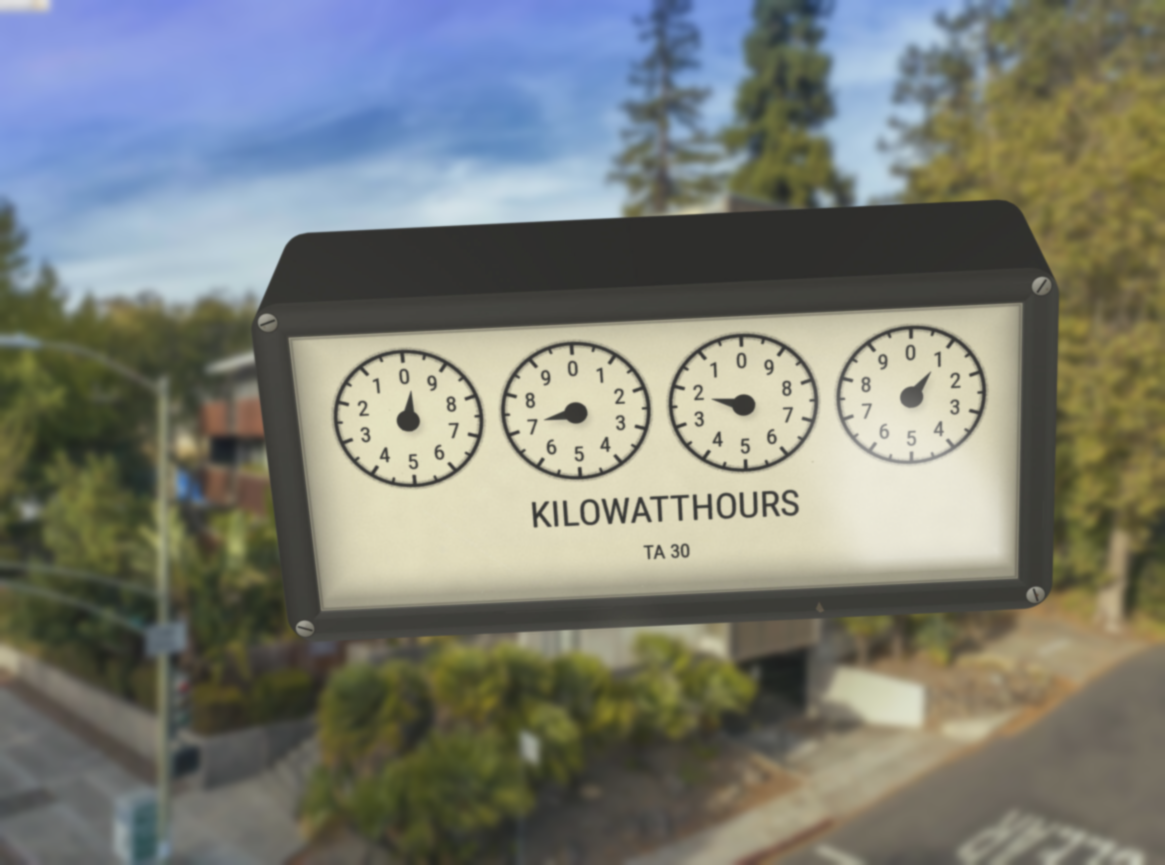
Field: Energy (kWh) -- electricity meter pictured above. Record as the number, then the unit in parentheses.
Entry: 9721 (kWh)
